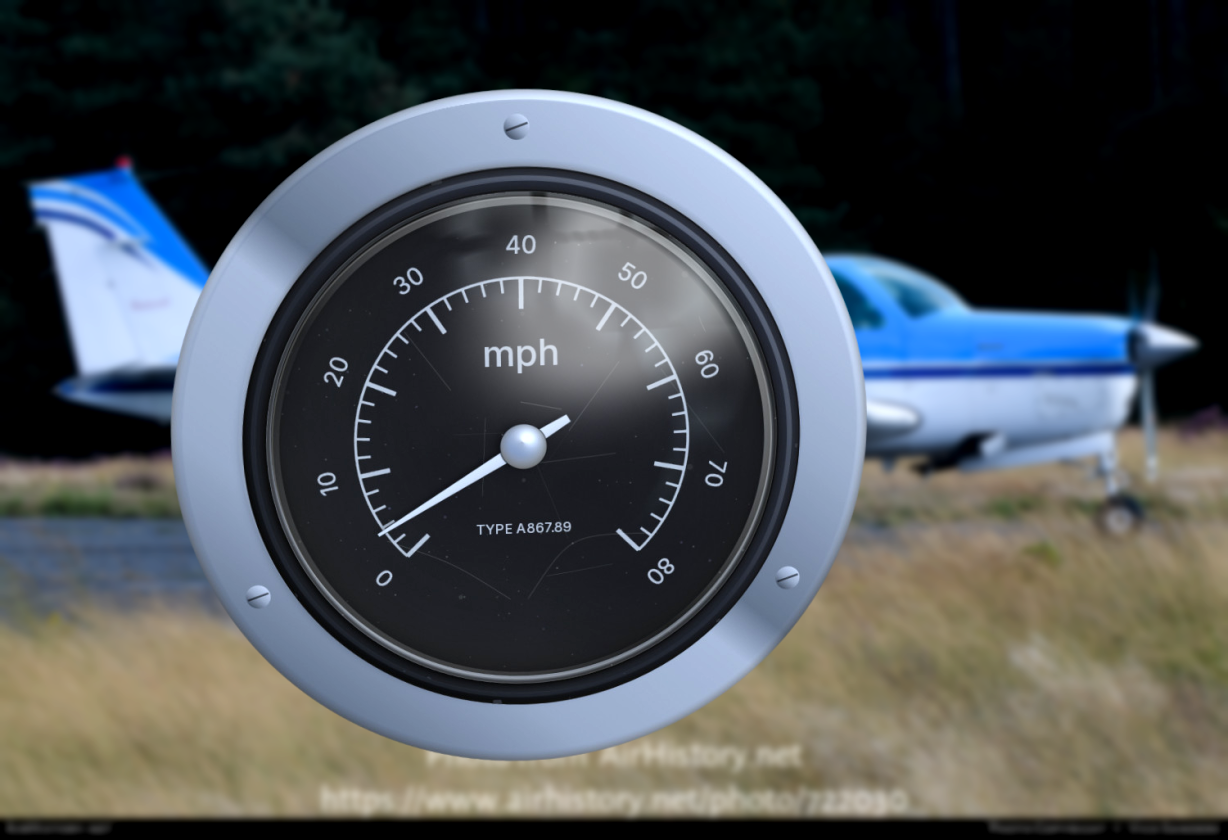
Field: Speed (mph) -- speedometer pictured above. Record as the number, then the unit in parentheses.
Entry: 4 (mph)
